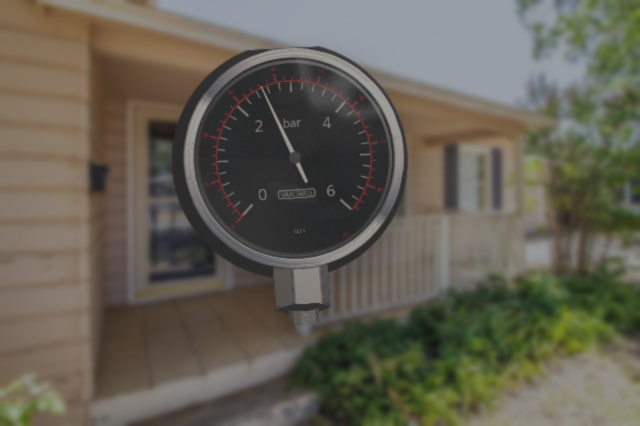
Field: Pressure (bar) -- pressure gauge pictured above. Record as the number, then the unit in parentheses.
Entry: 2.5 (bar)
